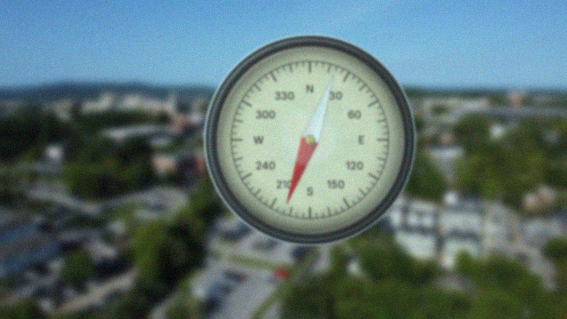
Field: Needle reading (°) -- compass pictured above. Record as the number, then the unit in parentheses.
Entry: 200 (°)
